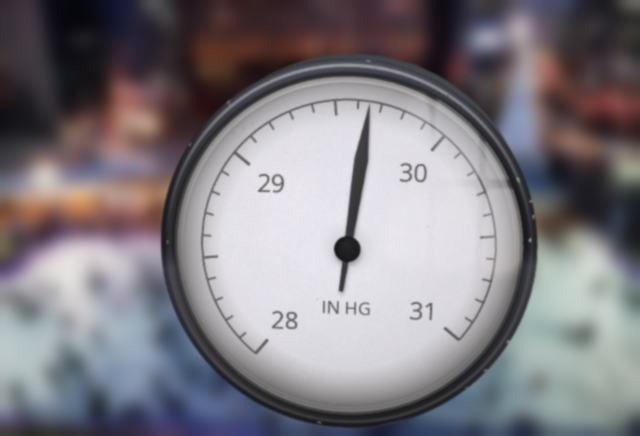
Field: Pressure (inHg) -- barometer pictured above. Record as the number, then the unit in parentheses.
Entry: 29.65 (inHg)
